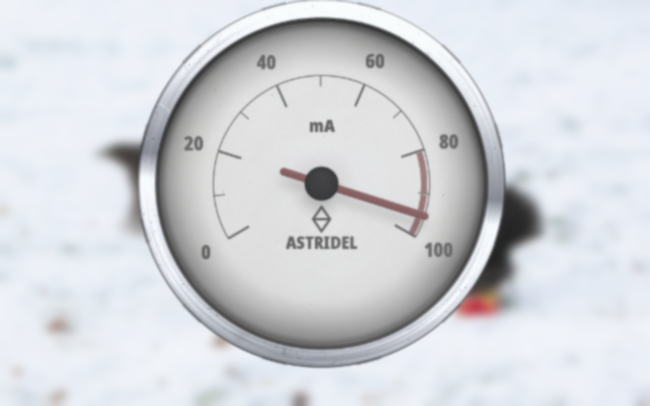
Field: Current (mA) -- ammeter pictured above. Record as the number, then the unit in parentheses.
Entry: 95 (mA)
